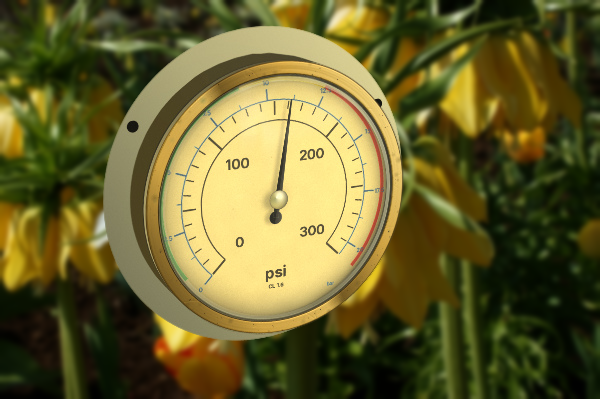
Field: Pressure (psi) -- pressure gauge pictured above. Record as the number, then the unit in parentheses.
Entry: 160 (psi)
